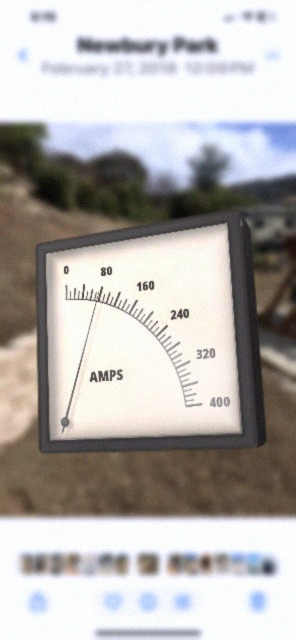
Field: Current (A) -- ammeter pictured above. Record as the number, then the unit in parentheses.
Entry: 80 (A)
